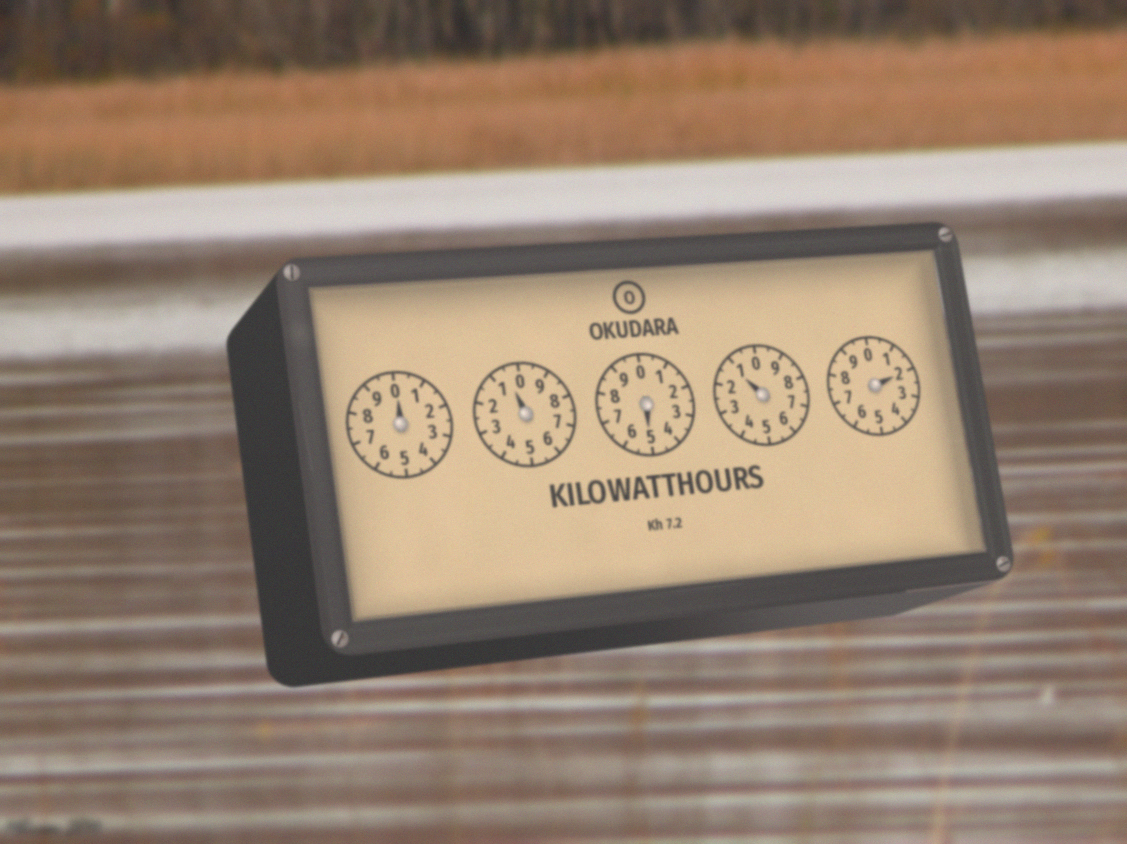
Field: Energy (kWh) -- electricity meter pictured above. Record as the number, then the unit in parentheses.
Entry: 512 (kWh)
